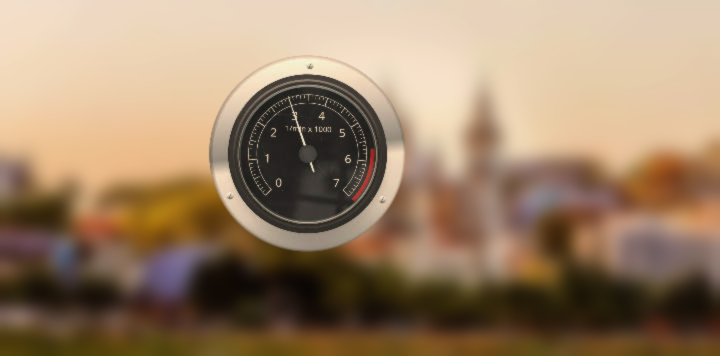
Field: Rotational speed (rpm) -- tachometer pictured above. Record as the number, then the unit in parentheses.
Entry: 3000 (rpm)
